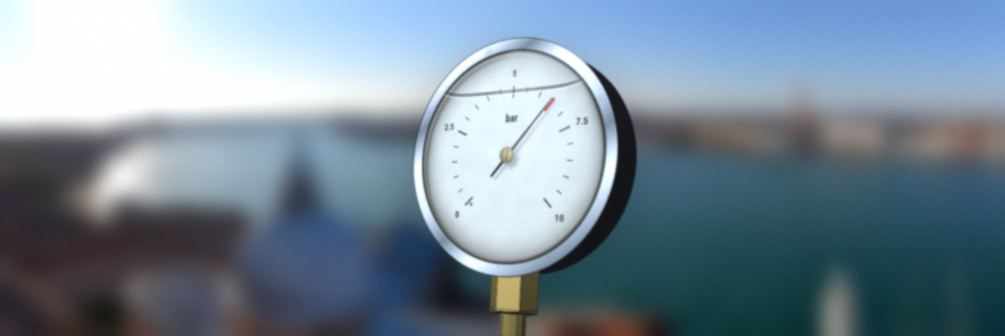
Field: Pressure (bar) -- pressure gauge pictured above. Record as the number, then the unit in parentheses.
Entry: 6.5 (bar)
